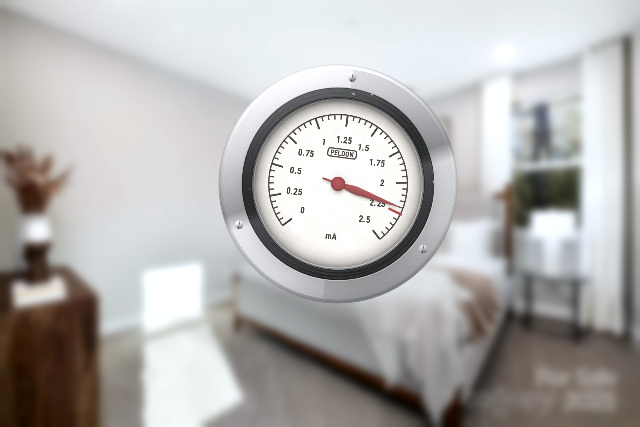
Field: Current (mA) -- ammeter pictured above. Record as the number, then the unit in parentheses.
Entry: 2.2 (mA)
